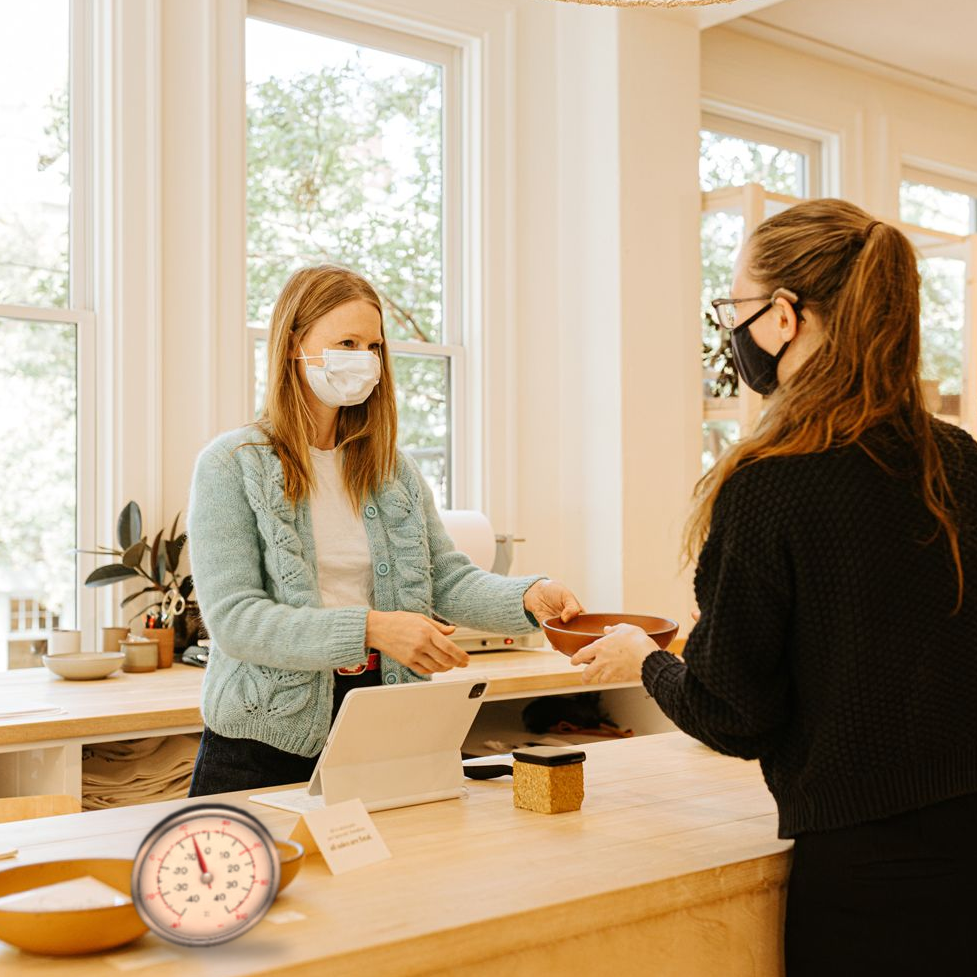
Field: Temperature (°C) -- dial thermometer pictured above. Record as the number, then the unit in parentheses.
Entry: -5 (°C)
